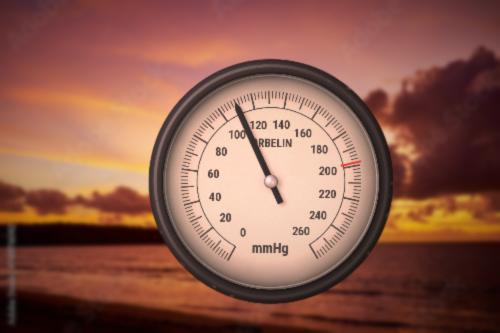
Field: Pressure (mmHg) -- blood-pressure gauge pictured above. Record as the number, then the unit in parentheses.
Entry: 110 (mmHg)
